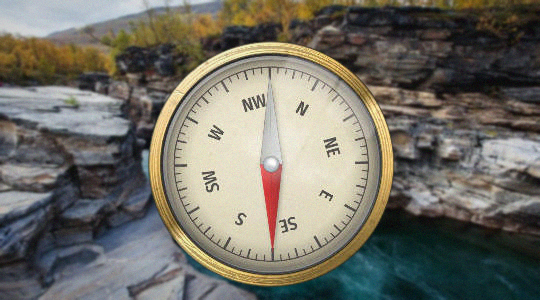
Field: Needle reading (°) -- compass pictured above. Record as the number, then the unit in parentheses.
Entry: 150 (°)
